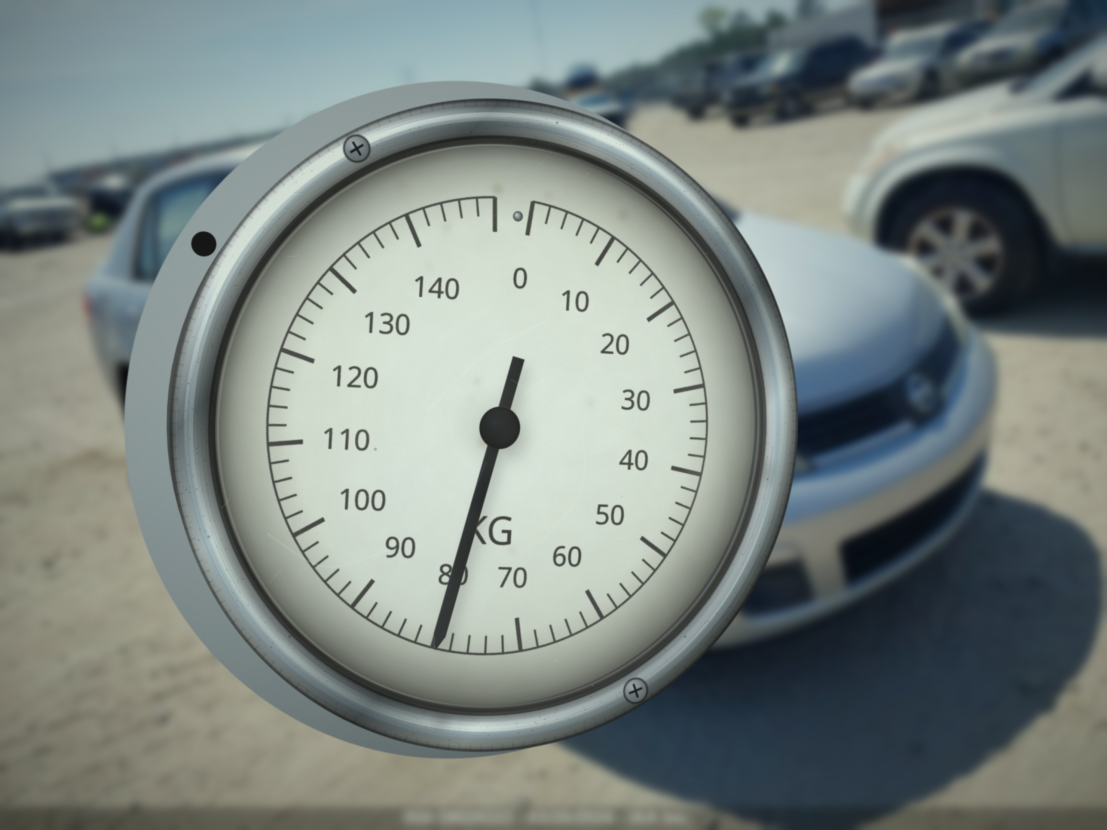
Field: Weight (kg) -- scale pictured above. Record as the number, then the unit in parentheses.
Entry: 80 (kg)
